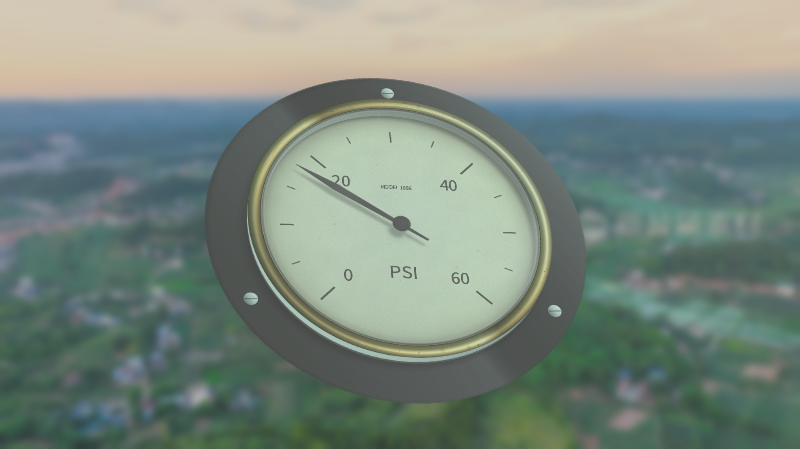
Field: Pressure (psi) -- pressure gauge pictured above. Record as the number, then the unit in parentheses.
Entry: 17.5 (psi)
